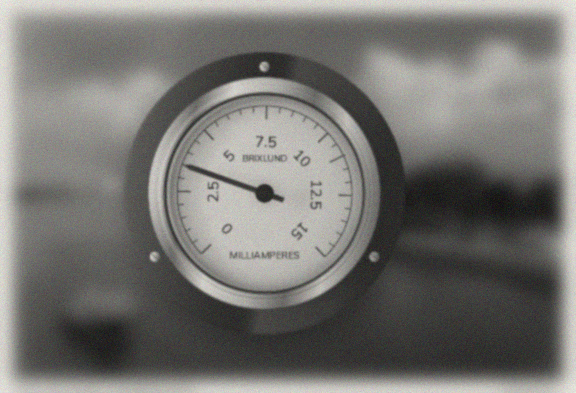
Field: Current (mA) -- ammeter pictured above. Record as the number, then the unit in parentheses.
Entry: 3.5 (mA)
